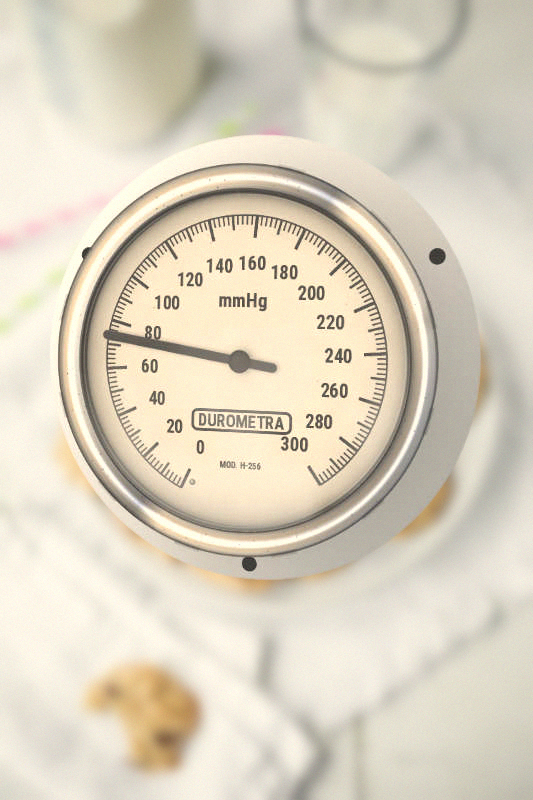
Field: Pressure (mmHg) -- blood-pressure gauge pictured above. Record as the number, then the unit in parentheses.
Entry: 74 (mmHg)
